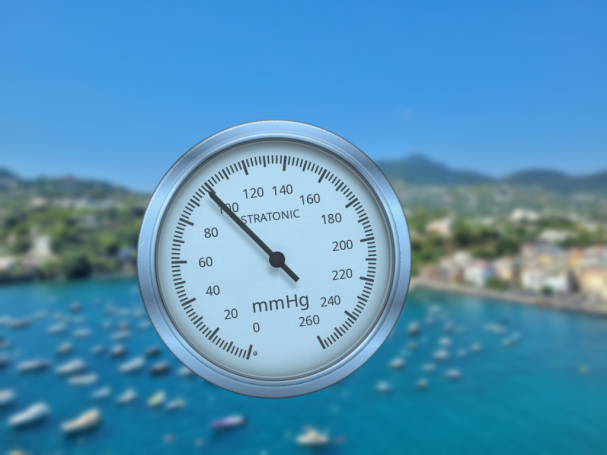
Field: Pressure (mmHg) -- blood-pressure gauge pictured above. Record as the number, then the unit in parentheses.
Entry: 98 (mmHg)
